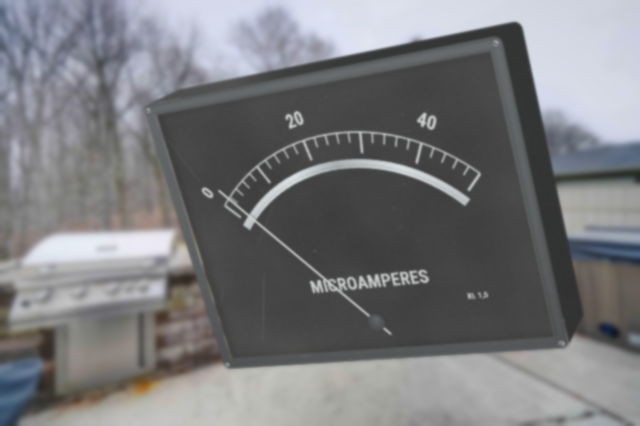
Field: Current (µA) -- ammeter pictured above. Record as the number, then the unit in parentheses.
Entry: 2 (µA)
